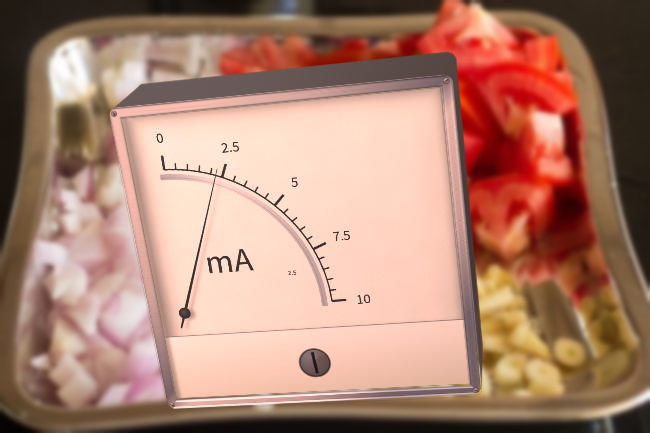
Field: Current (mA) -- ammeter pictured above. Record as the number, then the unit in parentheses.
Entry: 2.25 (mA)
